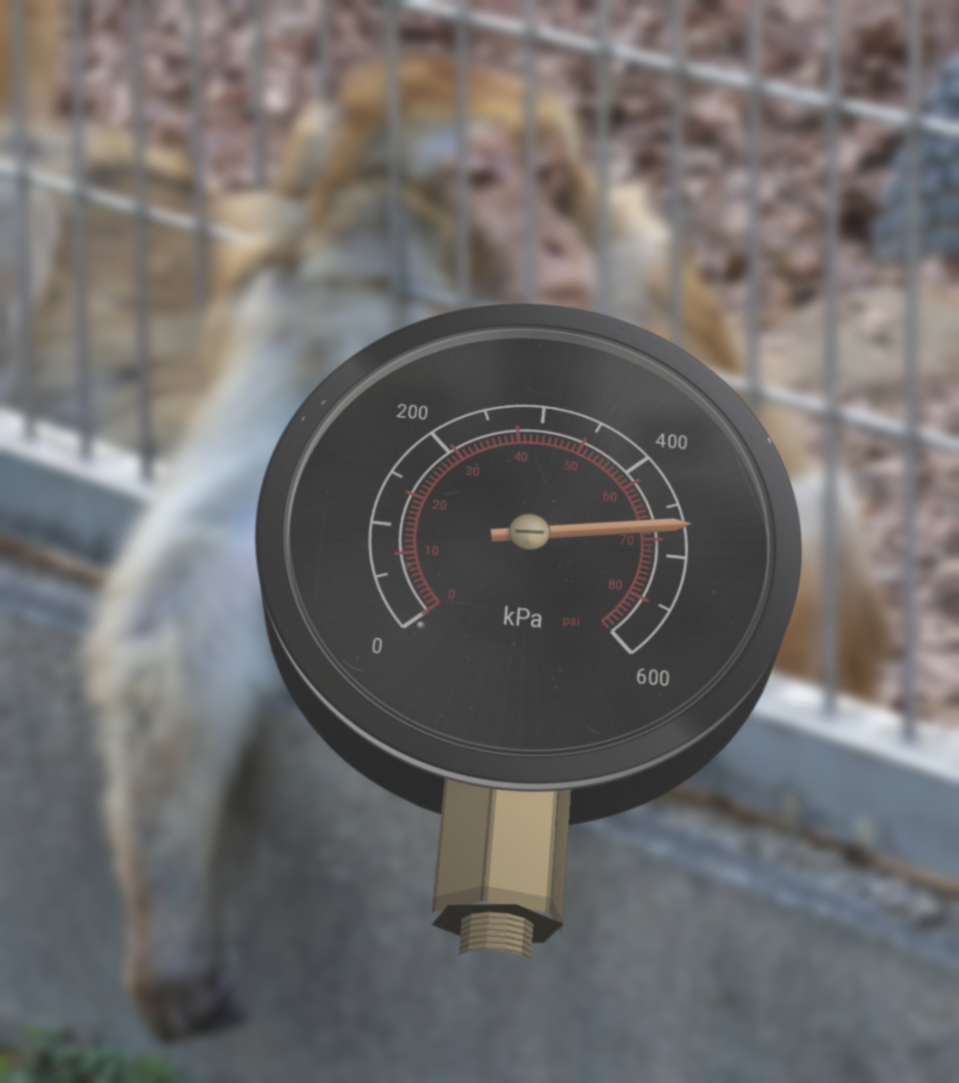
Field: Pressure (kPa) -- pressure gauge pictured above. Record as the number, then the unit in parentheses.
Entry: 475 (kPa)
